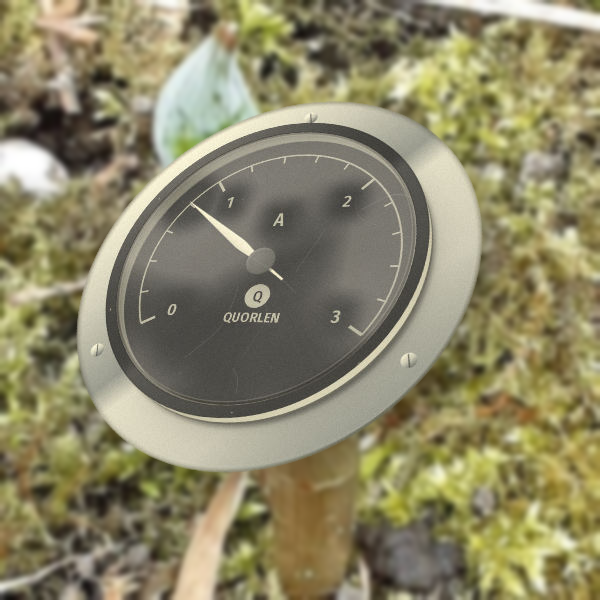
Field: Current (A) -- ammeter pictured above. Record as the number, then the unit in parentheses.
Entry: 0.8 (A)
